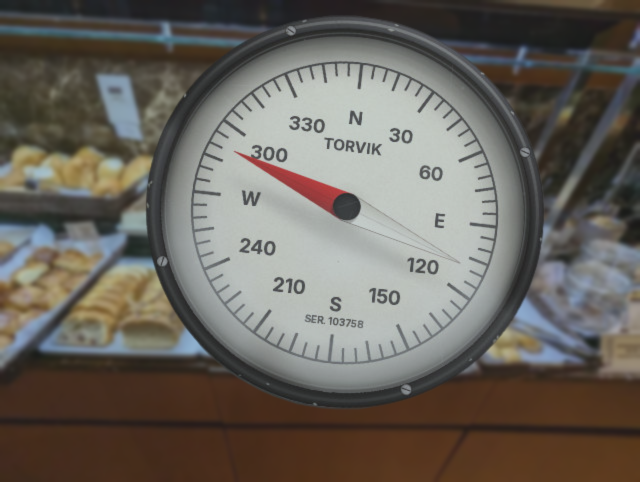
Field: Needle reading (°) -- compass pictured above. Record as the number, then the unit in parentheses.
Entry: 290 (°)
